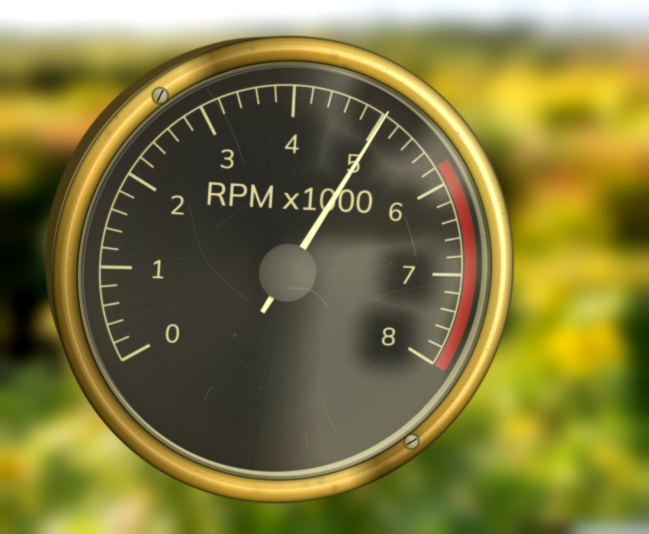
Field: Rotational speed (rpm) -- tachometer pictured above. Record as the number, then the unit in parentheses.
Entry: 5000 (rpm)
